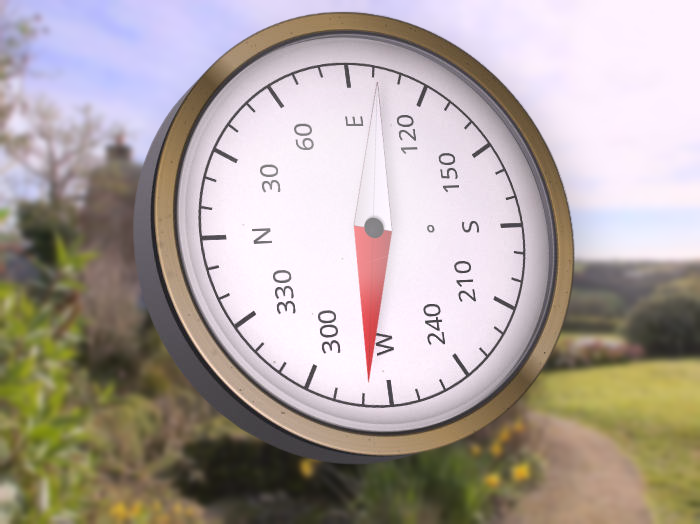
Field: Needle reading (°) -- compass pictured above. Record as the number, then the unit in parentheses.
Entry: 280 (°)
